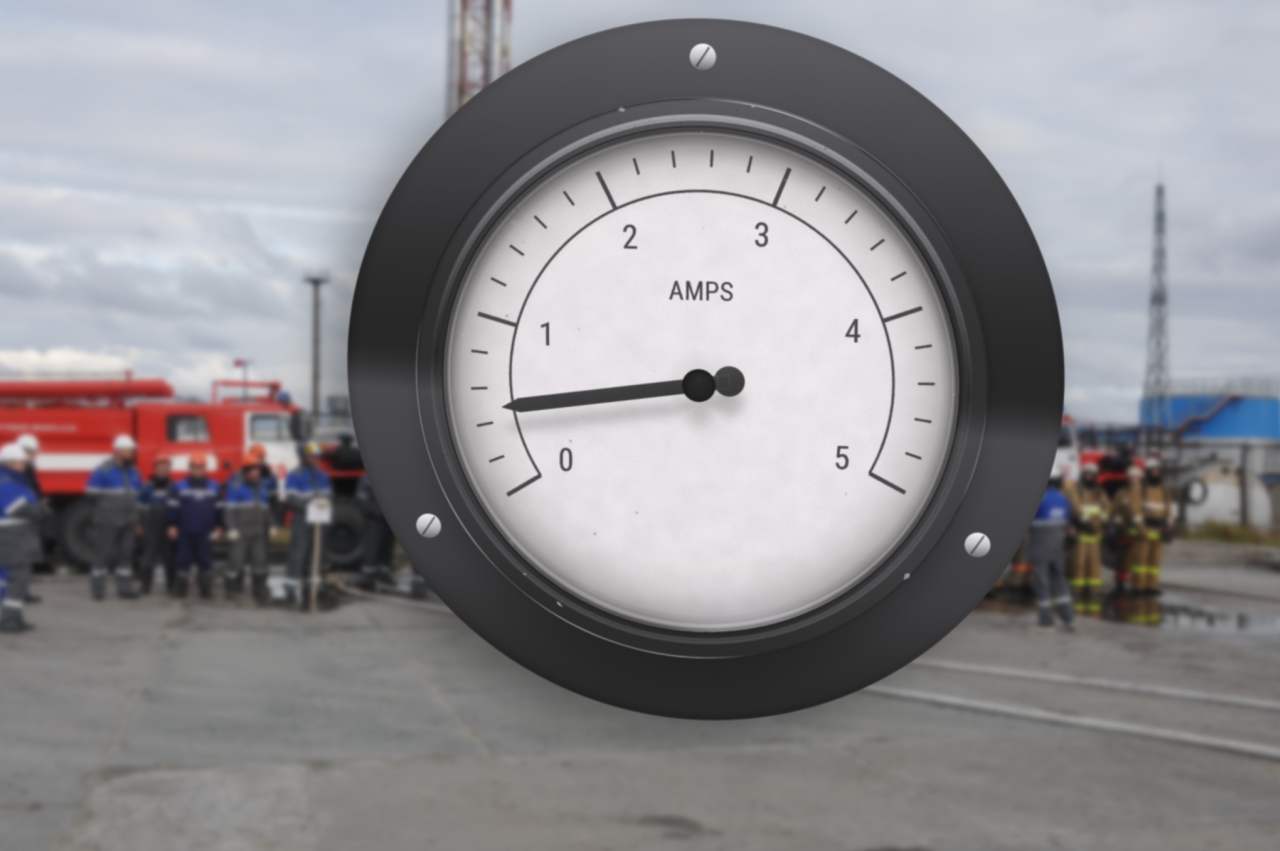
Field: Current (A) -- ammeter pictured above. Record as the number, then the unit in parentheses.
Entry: 0.5 (A)
